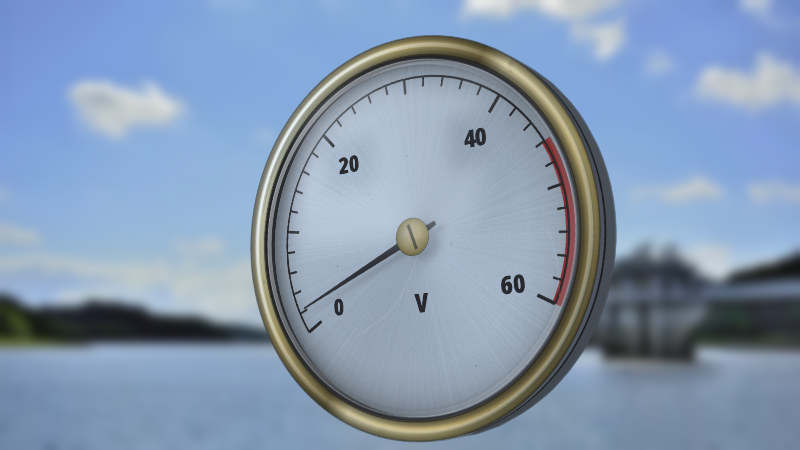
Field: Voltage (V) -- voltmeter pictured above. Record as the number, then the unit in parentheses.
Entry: 2 (V)
